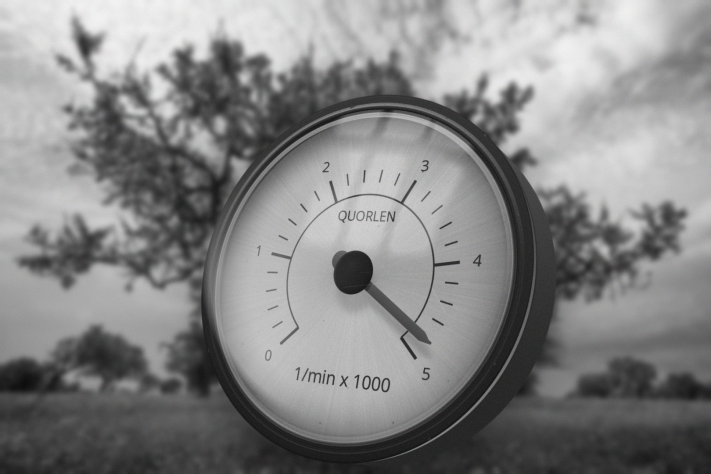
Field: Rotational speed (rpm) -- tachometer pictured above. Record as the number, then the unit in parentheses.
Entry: 4800 (rpm)
